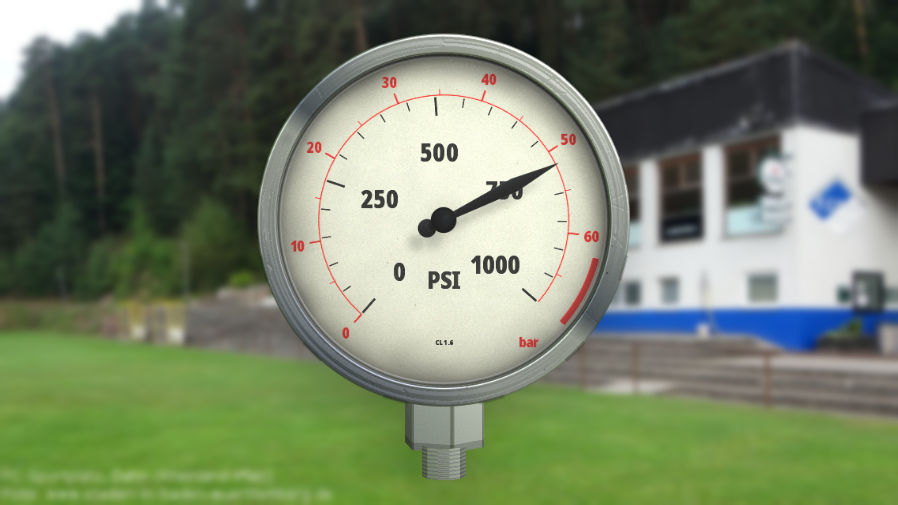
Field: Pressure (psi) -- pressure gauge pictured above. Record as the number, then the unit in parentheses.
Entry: 750 (psi)
